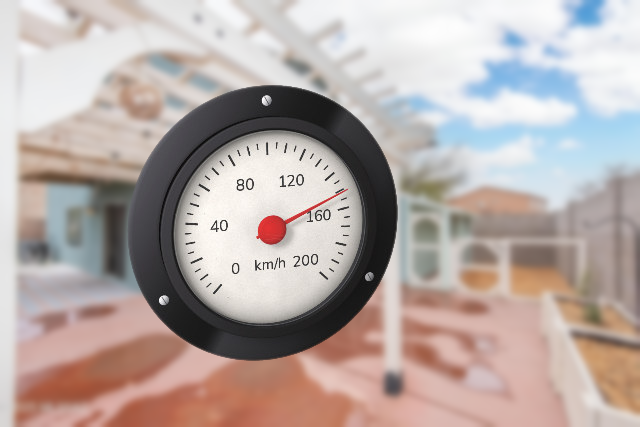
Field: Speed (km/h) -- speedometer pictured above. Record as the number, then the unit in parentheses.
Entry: 150 (km/h)
